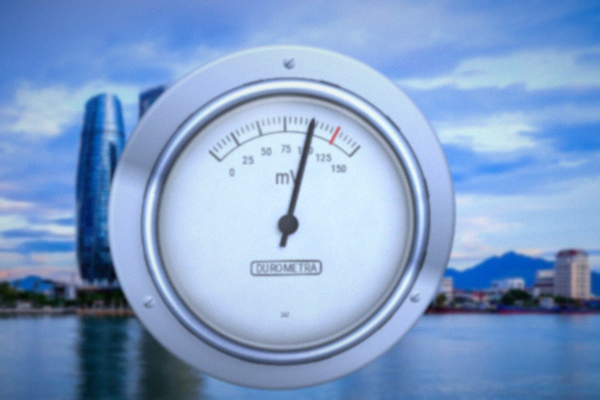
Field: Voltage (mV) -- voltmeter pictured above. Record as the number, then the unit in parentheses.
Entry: 100 (mV)
